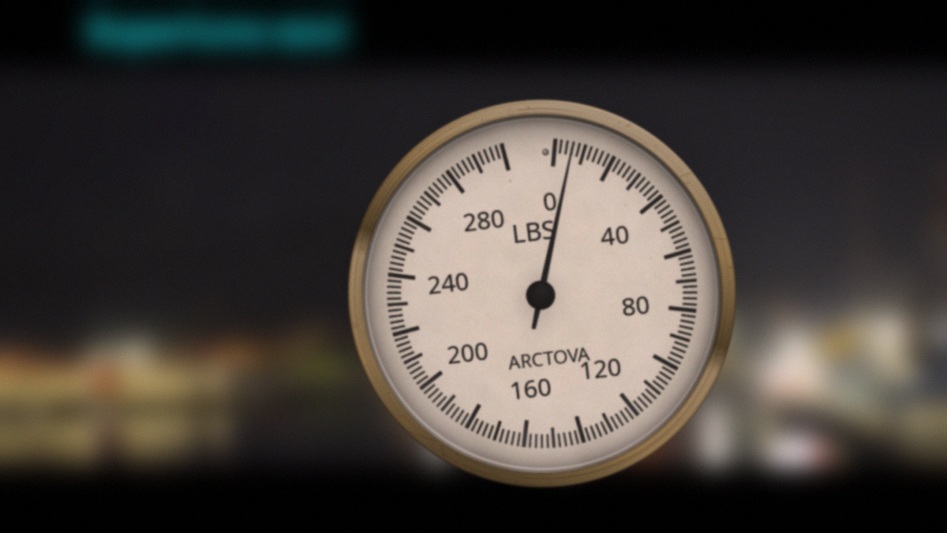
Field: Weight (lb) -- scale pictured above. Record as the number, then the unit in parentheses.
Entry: 6 (lb)
